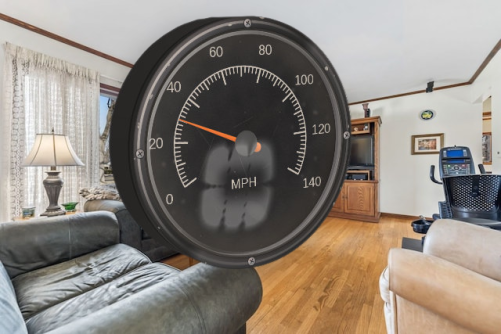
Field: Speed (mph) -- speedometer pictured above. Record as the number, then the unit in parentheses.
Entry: 30 (mph)
